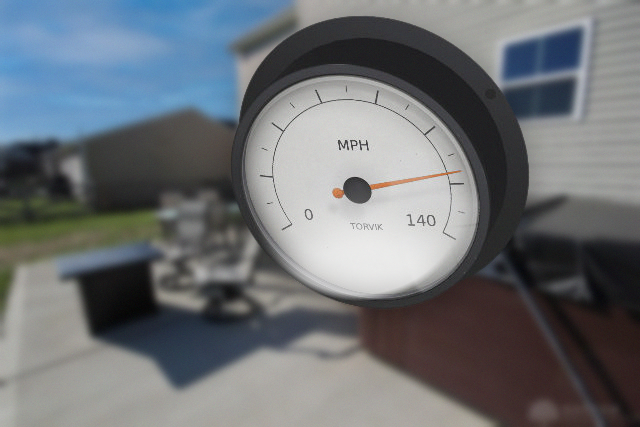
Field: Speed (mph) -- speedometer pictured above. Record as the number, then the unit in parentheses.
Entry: 115 (mph)
